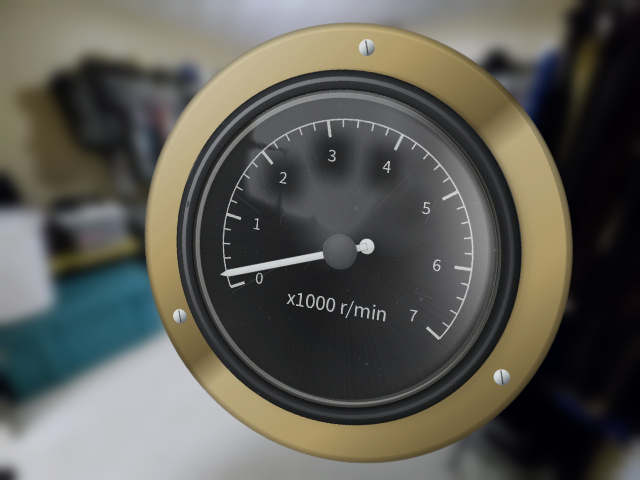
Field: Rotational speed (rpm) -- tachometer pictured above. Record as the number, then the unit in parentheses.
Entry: 200 (rpm)
